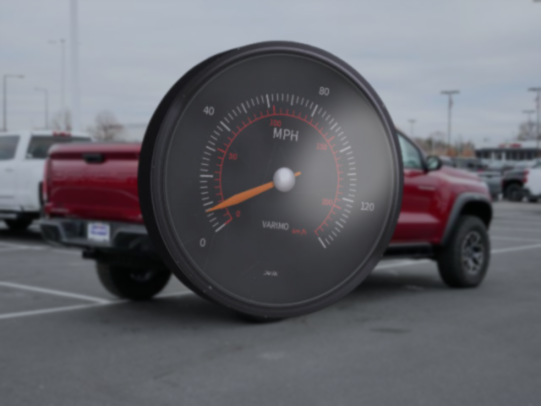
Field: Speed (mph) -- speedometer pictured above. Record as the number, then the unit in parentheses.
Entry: 8 (mph)
